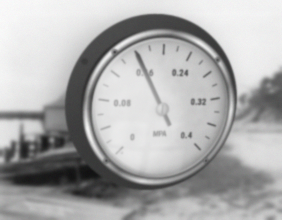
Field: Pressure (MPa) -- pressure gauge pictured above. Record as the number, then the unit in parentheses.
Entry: 0.16 (MPa)
